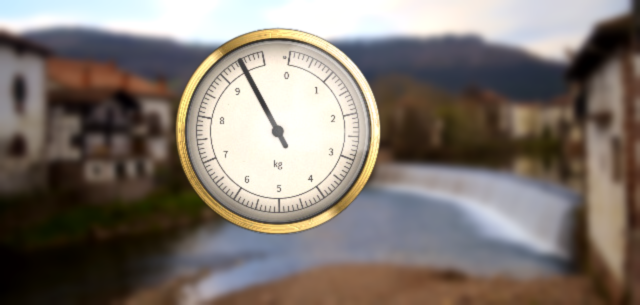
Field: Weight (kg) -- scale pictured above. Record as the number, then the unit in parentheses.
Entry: 9.5 (kg)
